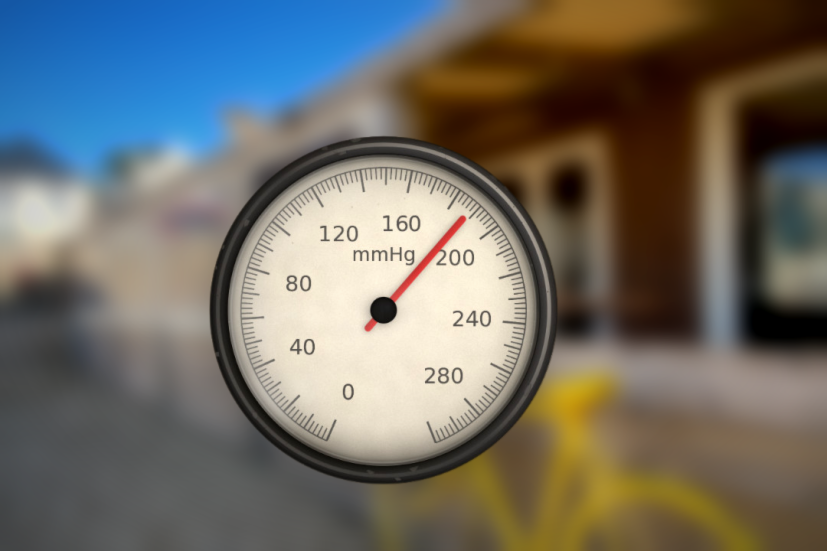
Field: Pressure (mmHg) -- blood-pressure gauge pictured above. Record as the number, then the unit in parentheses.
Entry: 188 (mmHg)
